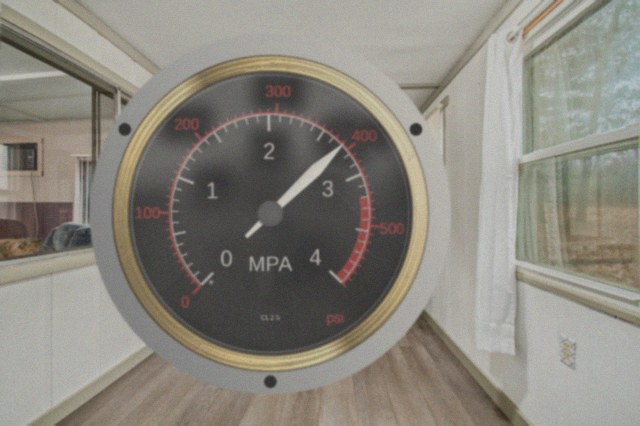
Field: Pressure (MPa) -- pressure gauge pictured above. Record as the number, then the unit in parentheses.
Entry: 2.7 (MPa)
